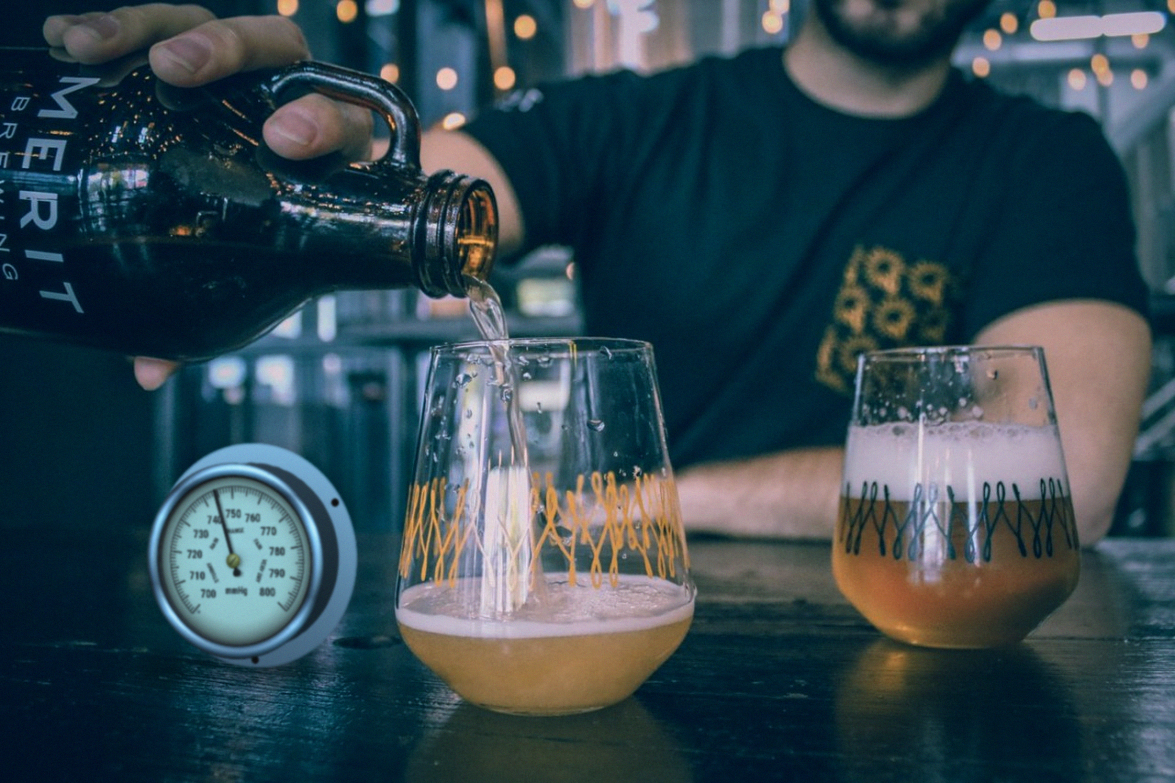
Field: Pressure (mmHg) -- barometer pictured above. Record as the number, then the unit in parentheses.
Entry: 745 (mmHg)
